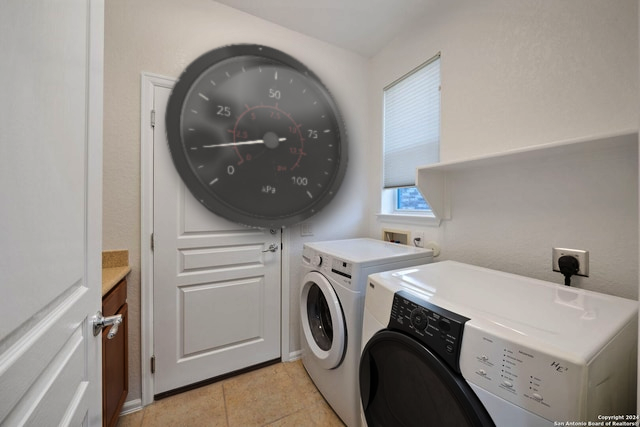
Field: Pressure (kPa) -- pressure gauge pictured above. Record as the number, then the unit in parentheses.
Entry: 10 (kPa)
